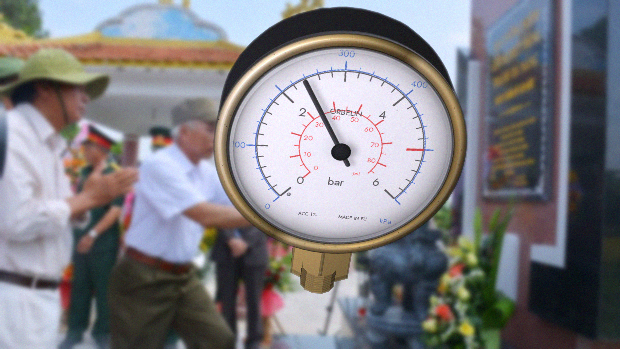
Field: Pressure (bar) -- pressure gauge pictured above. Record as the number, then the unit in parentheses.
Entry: 2.4 (bar)
